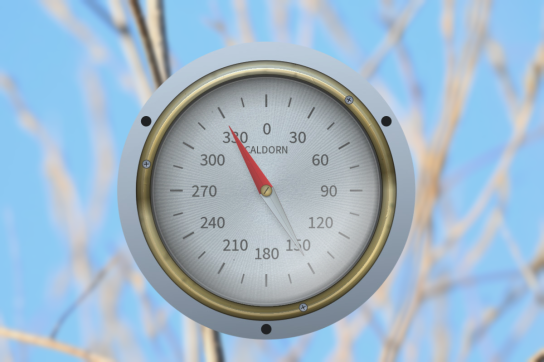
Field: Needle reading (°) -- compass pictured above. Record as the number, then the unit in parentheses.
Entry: 330 (°)
